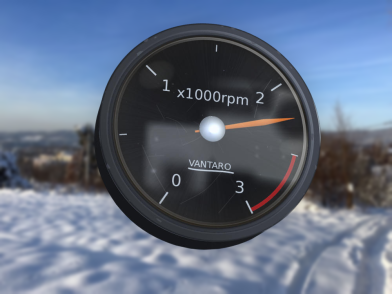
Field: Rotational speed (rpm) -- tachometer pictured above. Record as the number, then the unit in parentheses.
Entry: 2250 (rpm)
